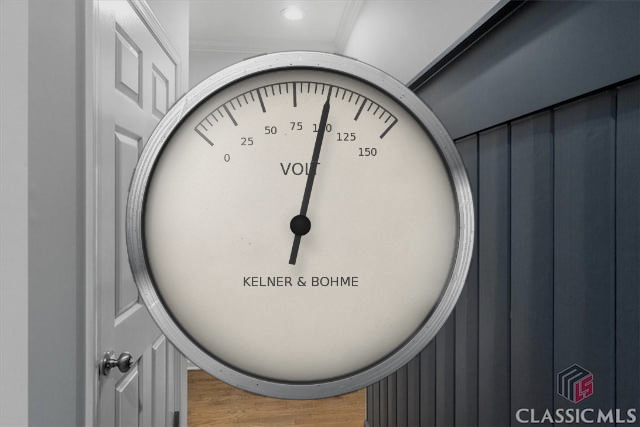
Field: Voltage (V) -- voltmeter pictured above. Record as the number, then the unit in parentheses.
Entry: 100 (V)
